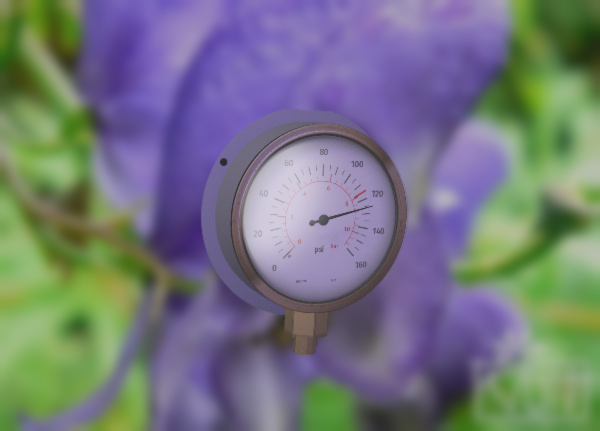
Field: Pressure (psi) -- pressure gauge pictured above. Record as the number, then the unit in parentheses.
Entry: 125 (psi)
